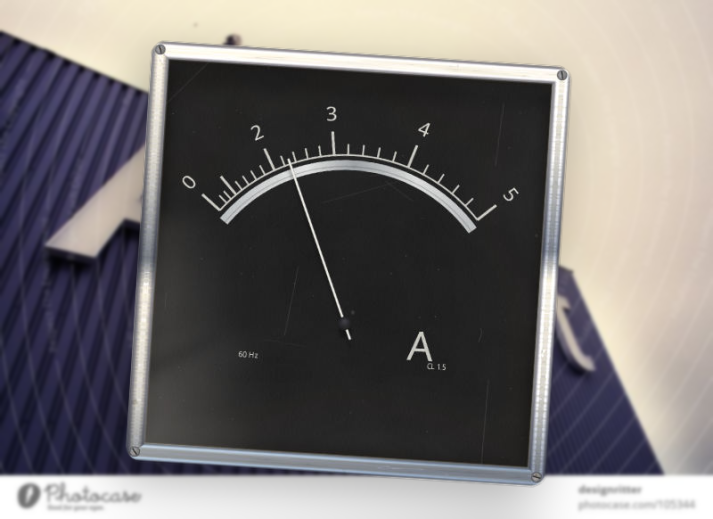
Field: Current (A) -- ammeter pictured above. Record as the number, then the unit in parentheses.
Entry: 2.3 (A)
